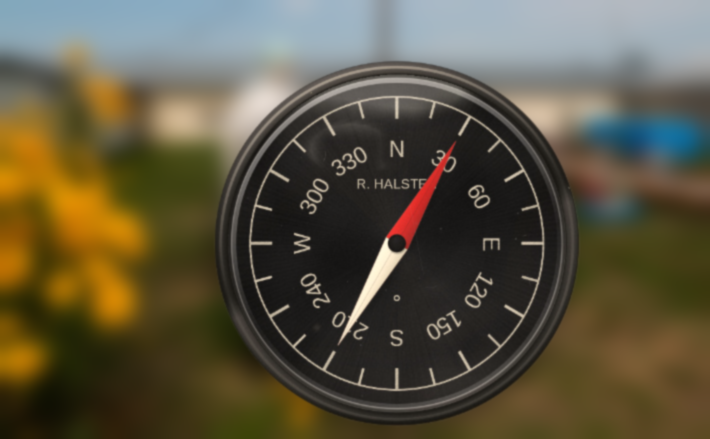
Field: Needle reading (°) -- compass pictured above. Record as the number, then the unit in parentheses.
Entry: 30 (°)
